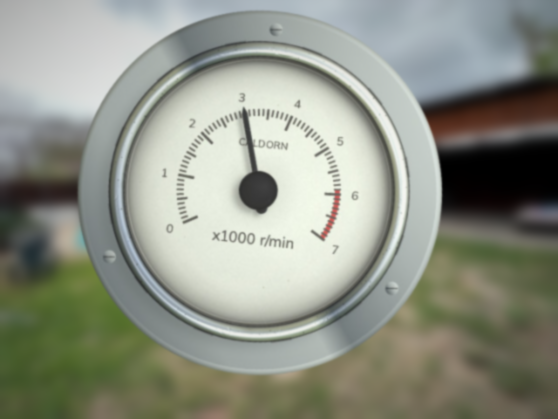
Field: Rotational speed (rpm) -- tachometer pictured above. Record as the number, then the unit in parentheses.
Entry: 3000 (rpm)
